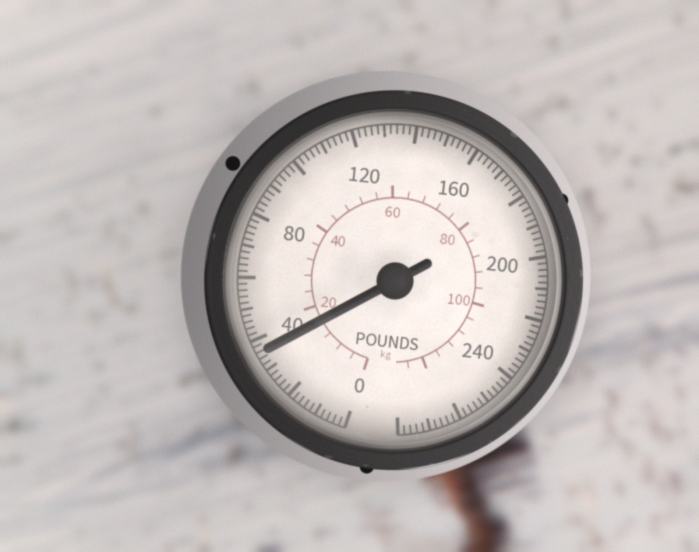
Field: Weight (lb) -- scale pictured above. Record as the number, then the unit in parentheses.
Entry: 36 (lb)
